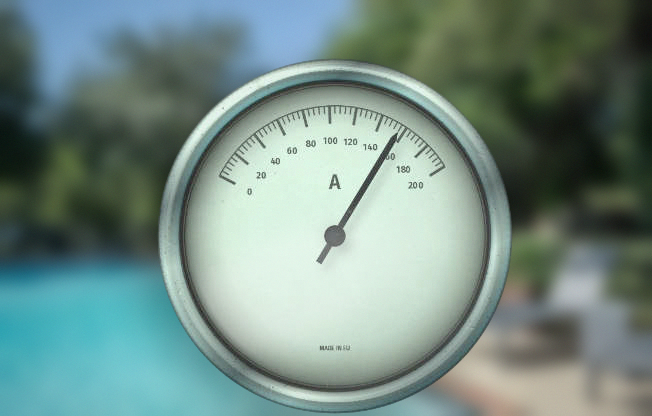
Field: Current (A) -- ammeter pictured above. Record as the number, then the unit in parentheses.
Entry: 156 (A)
